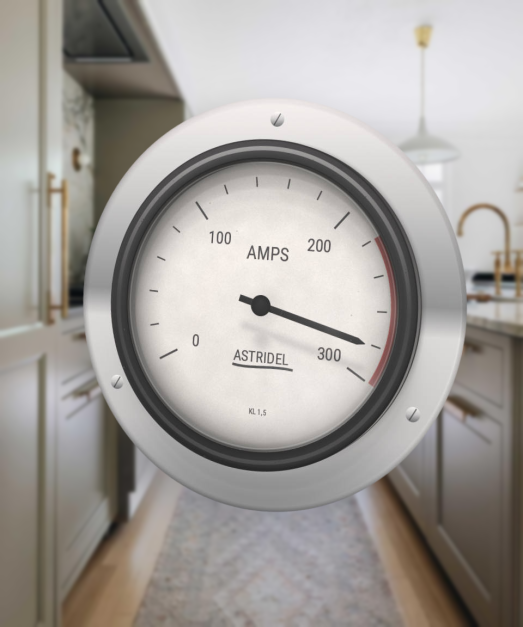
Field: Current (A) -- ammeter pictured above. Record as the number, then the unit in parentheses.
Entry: 280 (A)
